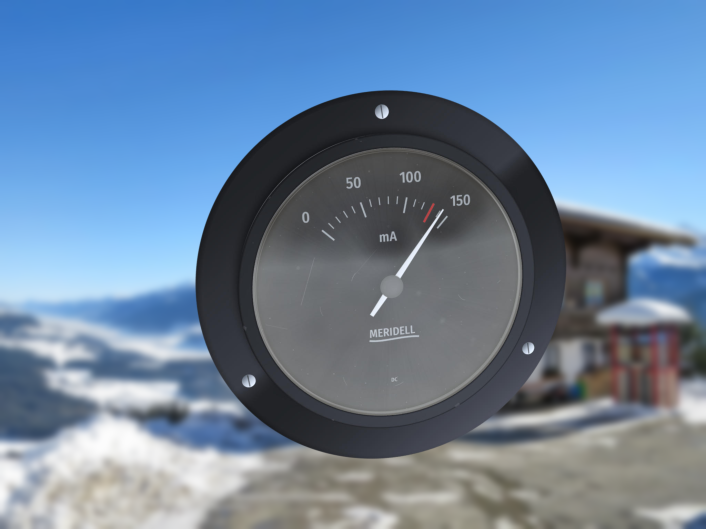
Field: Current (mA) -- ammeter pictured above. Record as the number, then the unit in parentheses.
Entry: 140 (mA)
